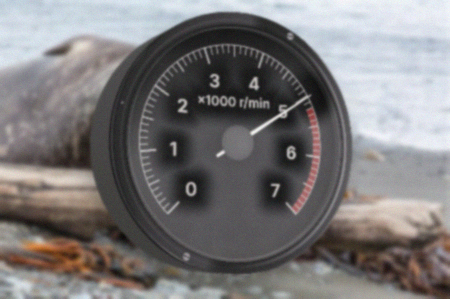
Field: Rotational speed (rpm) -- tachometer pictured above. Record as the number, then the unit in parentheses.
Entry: 5000 (rpm)
